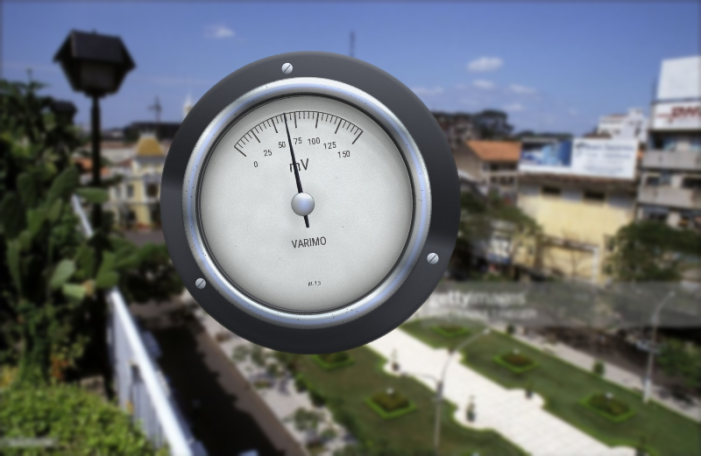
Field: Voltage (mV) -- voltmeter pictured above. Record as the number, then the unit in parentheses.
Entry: 65 (mV)
